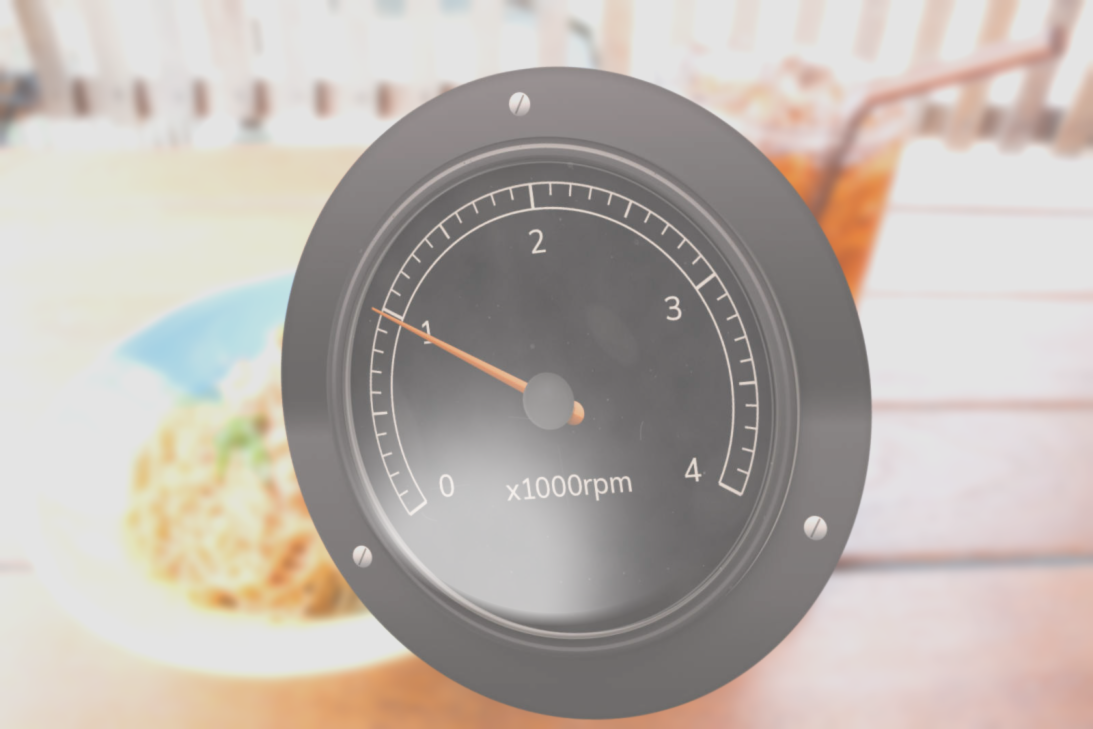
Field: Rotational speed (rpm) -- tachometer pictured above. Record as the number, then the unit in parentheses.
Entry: 1000 (rpm)
